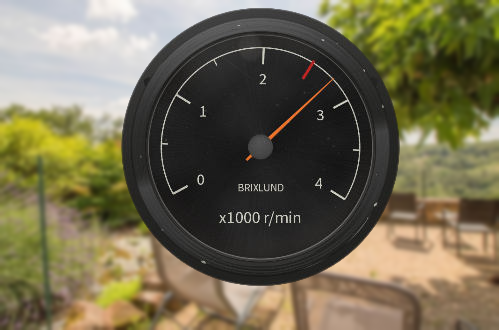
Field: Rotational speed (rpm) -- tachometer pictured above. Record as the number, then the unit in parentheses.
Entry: 2750 (rpm)
